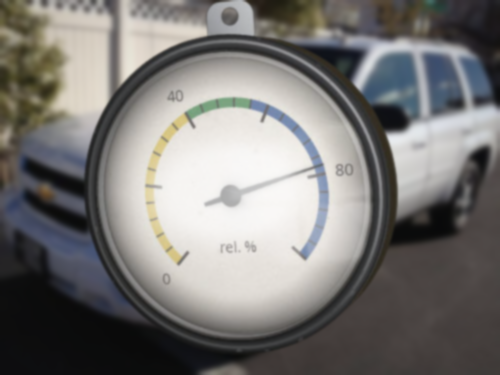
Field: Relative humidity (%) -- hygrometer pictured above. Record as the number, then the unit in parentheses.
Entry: 78 (%)
